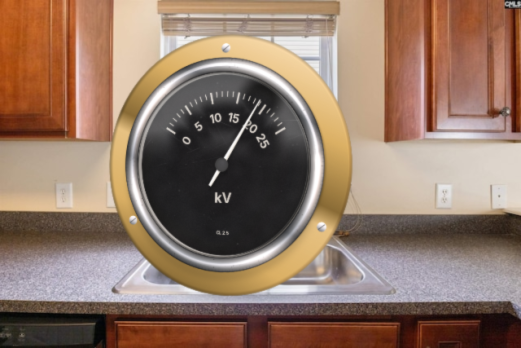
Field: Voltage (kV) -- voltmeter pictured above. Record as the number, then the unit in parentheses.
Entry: 19 (kV)
